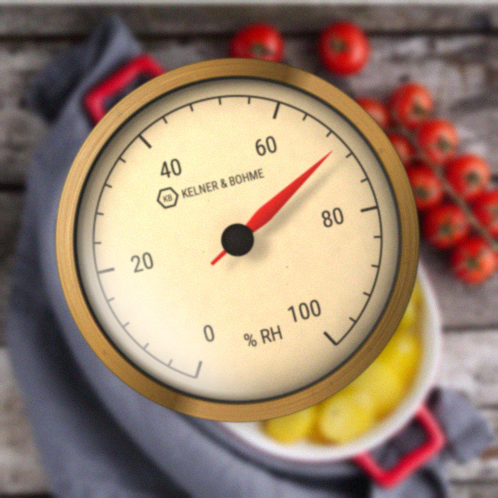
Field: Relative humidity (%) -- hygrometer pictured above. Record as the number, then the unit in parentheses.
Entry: 70 (%)
